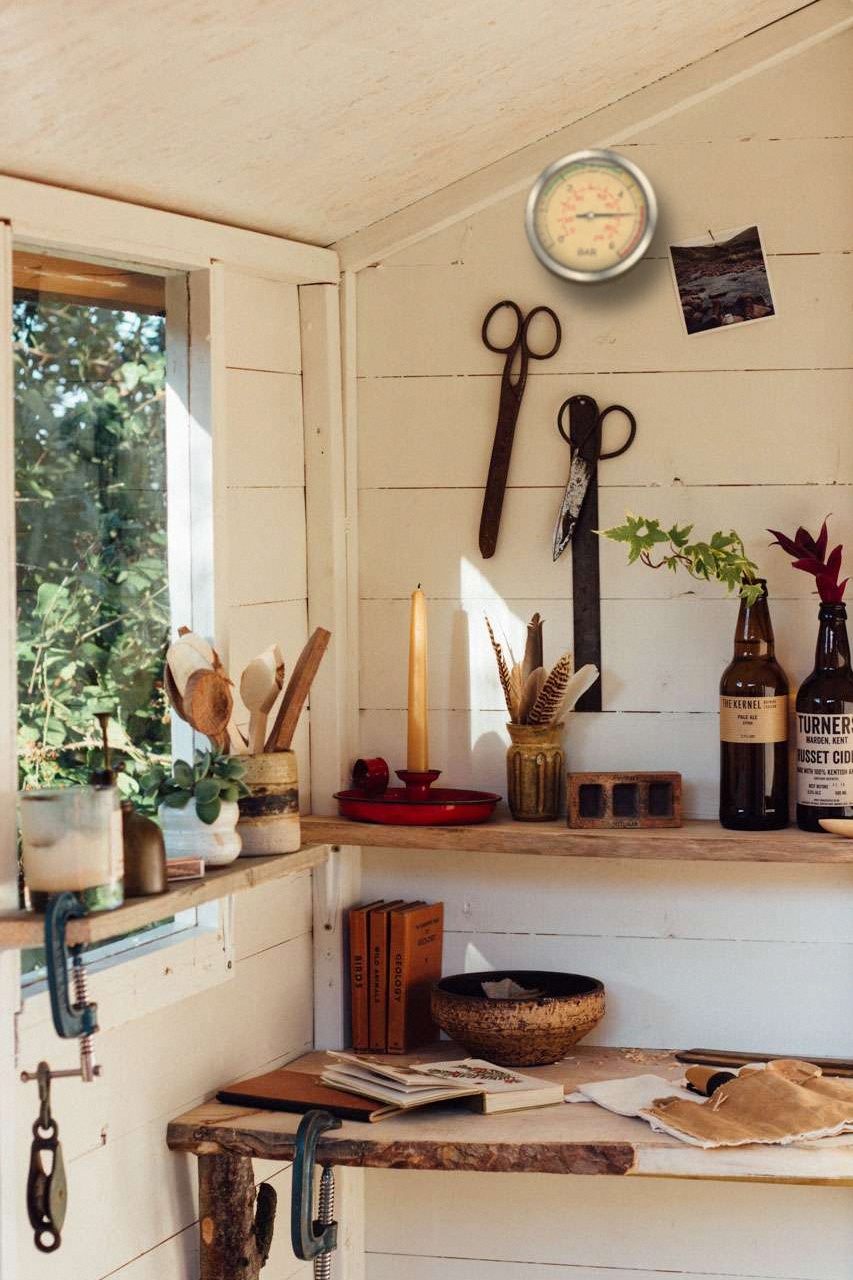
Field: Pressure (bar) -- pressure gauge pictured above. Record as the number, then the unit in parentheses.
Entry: 4.8 (bar)
